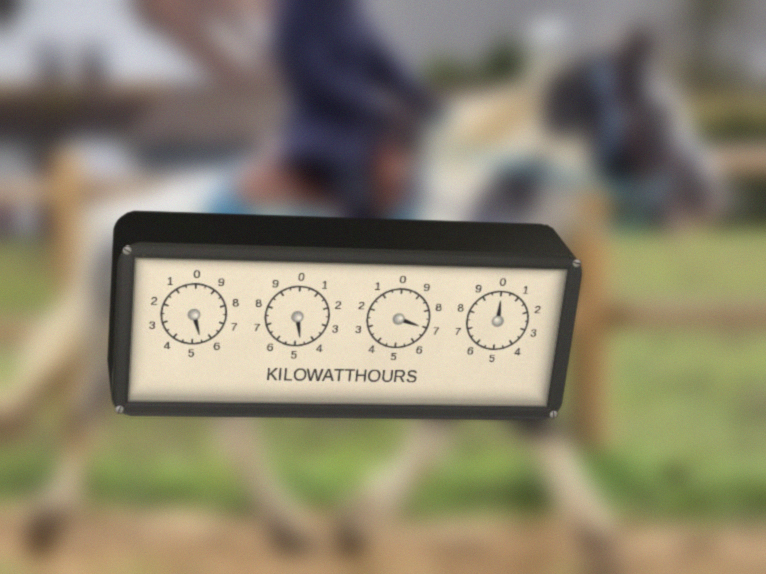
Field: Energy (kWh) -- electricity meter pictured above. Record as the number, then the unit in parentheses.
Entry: 5470 (kWh)
